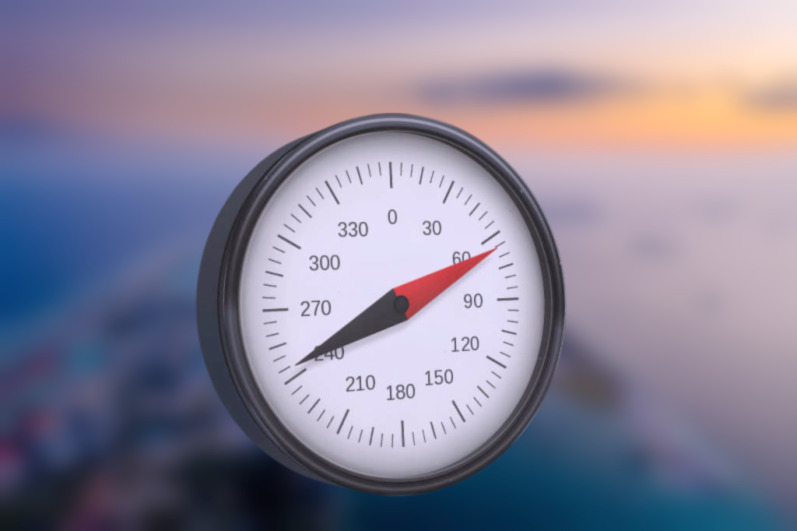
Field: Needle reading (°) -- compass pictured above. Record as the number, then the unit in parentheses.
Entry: 65 (°)
